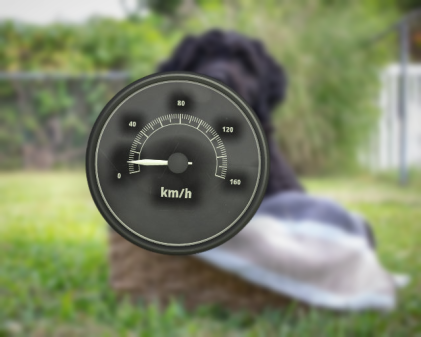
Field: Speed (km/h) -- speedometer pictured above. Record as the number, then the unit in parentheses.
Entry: 10 (km/h)
